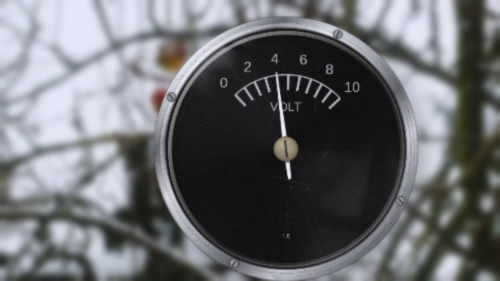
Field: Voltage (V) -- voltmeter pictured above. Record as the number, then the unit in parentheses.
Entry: 4 (V)
